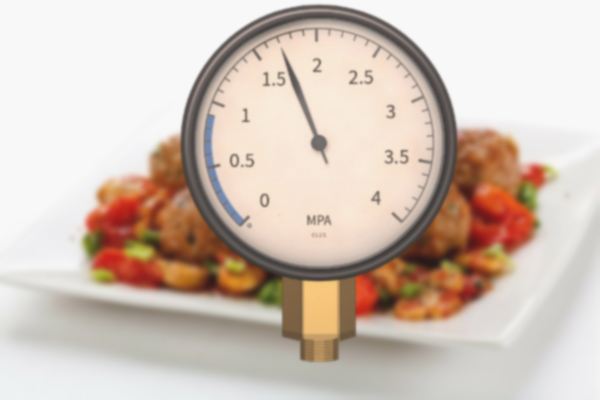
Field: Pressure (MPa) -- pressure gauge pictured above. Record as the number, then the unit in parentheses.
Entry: 1.7 (MPa)
